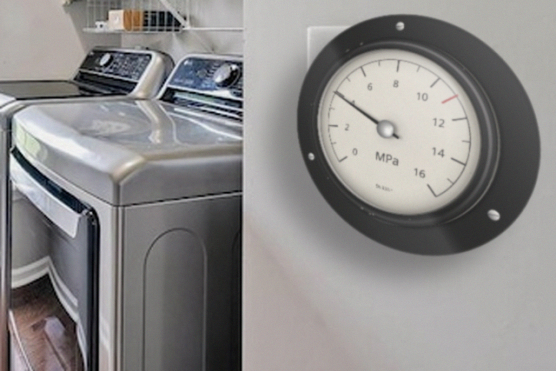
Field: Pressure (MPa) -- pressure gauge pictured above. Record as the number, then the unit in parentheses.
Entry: 4 (MPa)
